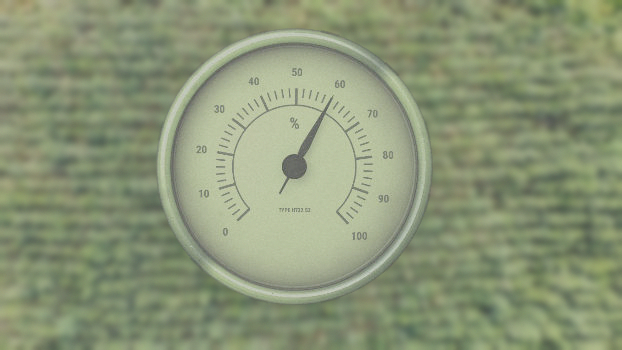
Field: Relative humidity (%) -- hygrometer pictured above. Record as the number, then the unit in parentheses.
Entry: 60 (%)
